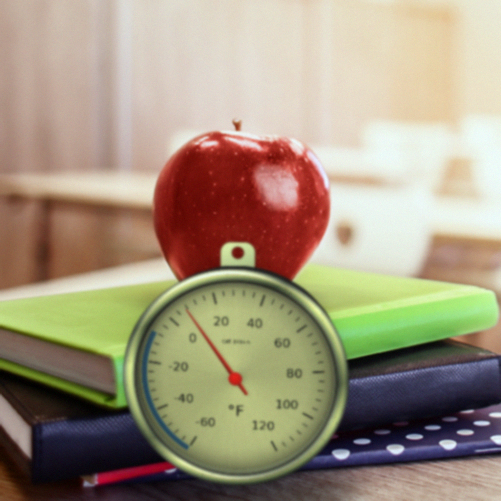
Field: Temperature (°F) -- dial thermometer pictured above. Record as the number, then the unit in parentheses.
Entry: 8 (°F)
